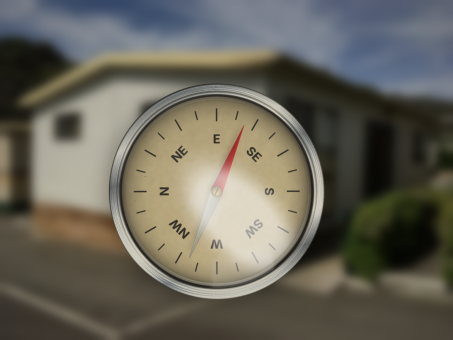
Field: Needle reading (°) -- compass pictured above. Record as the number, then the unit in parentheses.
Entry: 112.5 (°)
